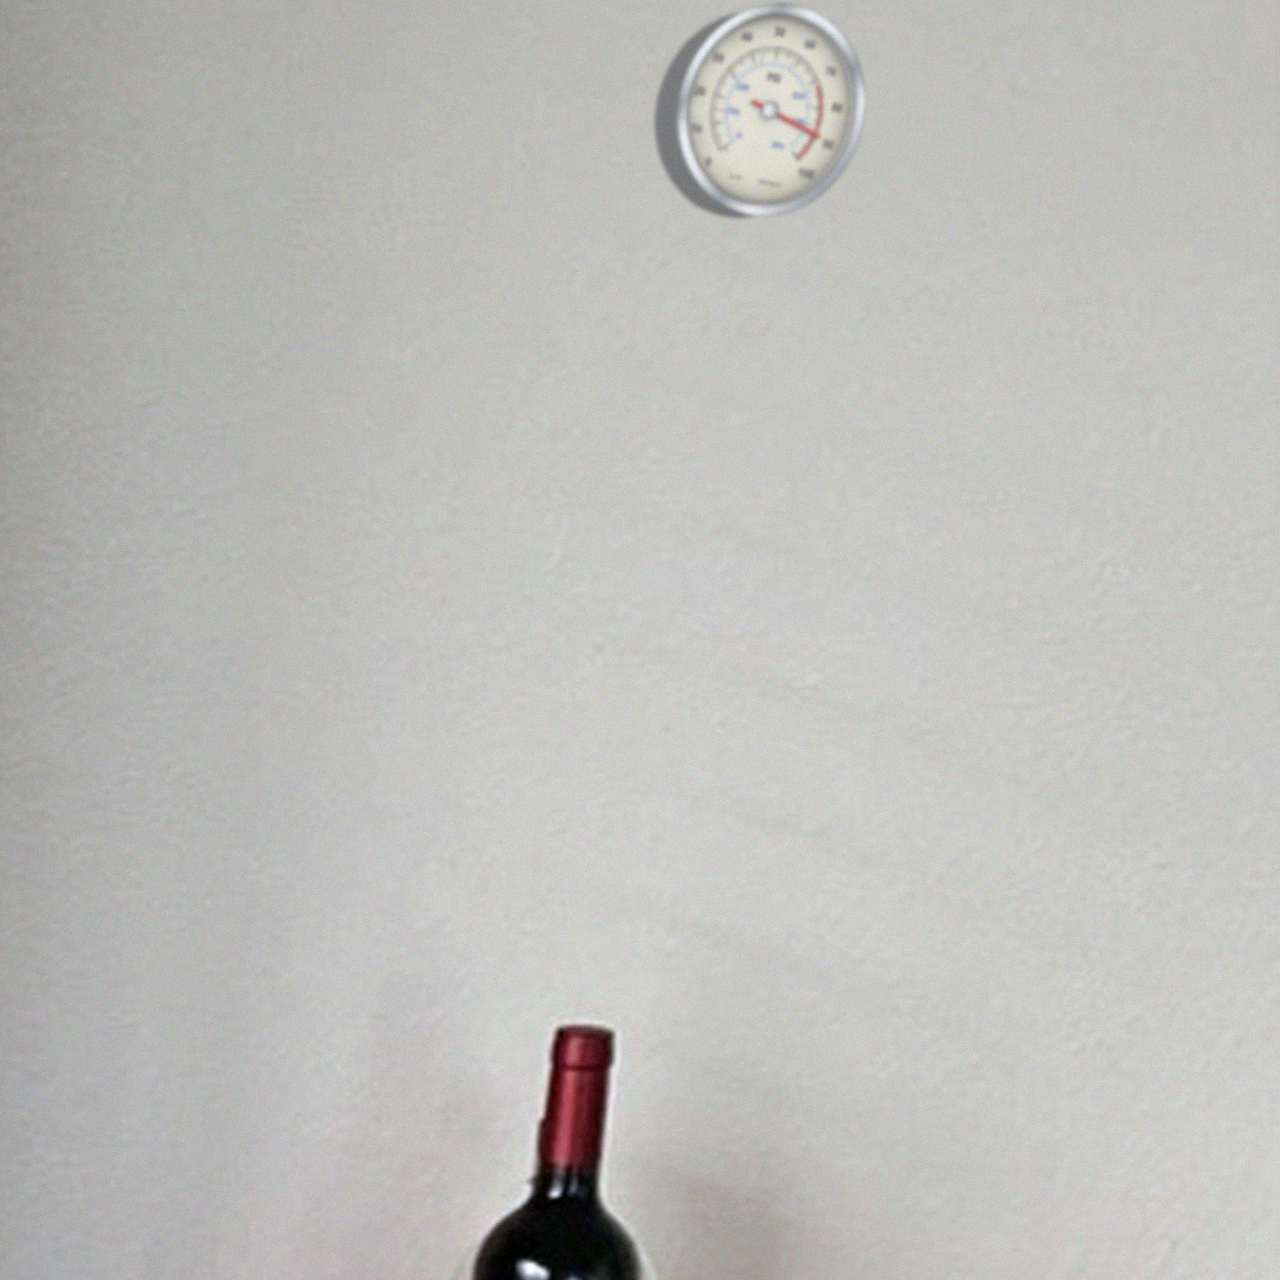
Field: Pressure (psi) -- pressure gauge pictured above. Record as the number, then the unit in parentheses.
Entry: 90 (psi)
